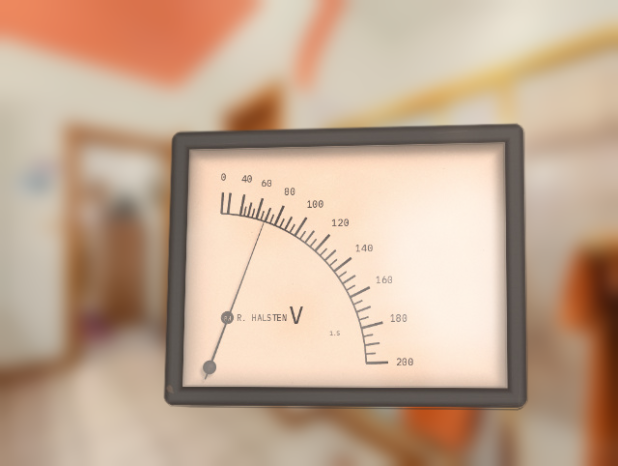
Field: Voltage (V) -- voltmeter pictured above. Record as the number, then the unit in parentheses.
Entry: 70 (V)
